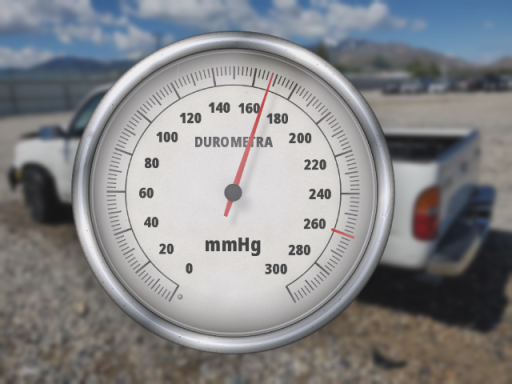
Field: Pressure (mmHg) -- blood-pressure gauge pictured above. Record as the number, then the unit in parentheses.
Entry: 168 (mmHg)
